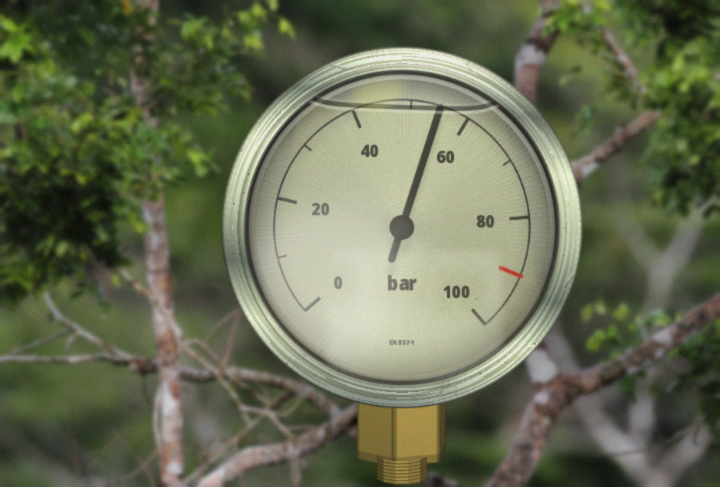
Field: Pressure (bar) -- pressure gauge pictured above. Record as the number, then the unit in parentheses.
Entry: 55 (bar)
